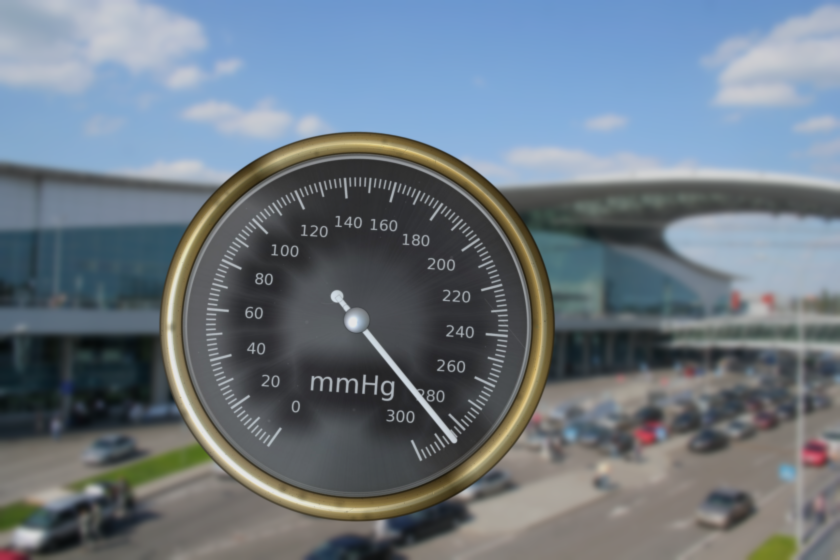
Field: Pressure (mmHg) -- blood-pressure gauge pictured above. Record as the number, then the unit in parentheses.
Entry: 286 (mmHg)
